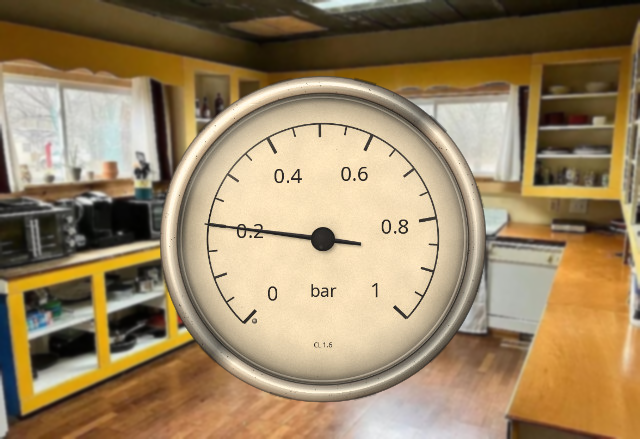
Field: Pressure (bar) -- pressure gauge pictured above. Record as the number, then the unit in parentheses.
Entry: 0.2 (bar)
